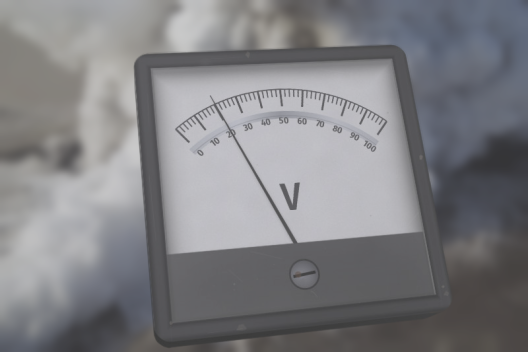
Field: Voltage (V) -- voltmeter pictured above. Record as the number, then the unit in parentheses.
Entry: 20 (V)
